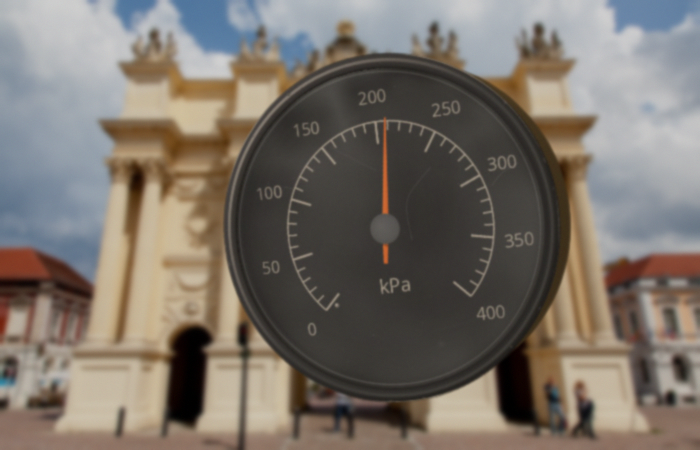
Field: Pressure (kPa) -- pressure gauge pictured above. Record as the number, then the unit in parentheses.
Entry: 210 (kPa)
